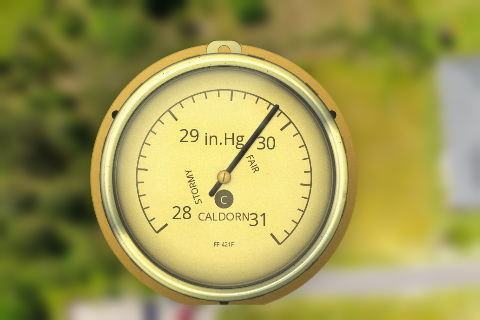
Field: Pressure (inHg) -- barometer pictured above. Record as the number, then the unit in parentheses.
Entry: 29.85 (inHg)
